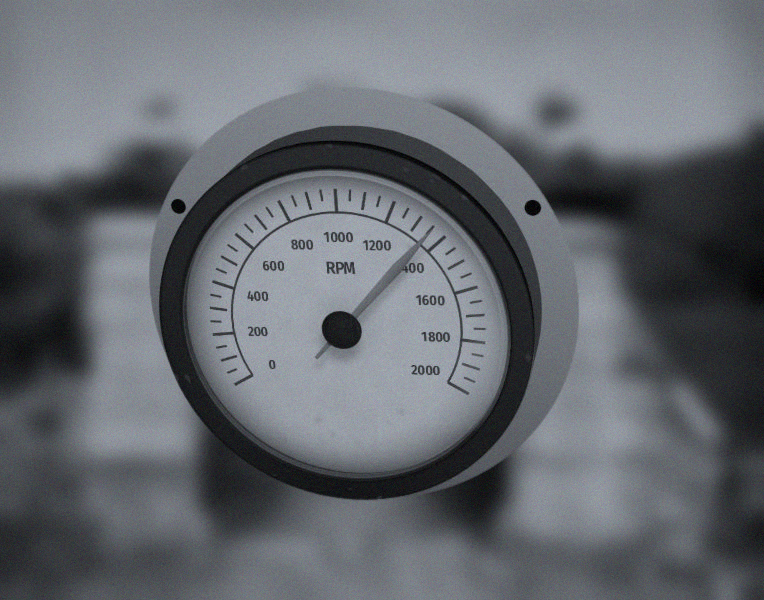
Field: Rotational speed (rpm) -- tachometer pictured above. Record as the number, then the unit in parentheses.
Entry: 1350 (rpm)
